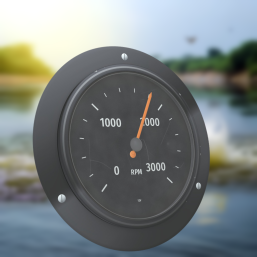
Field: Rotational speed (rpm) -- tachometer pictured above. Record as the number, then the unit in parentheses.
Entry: 1800 (rpm)
